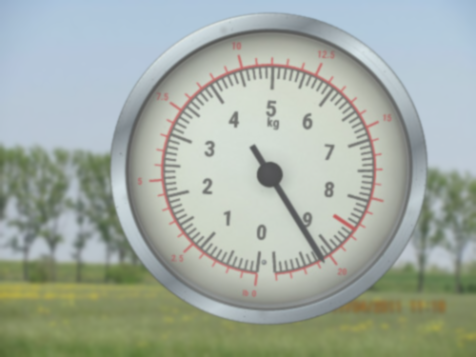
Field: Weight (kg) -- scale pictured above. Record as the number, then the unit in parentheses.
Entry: 9.2 (kg)
